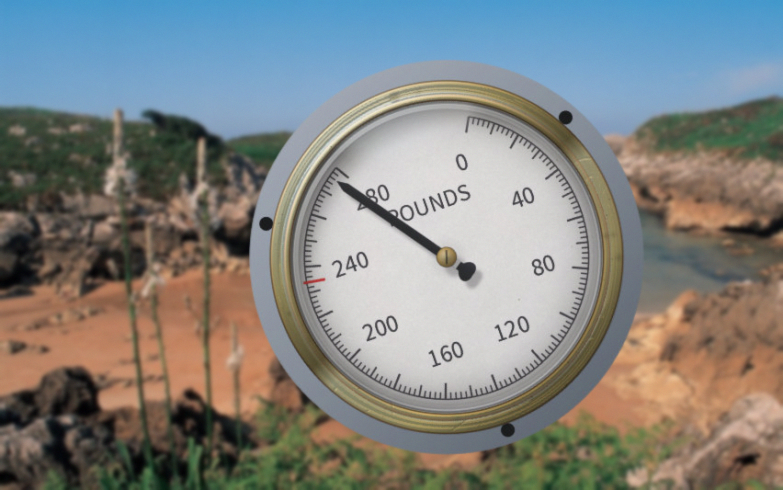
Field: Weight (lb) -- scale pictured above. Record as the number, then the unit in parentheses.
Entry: 276 (lb)
